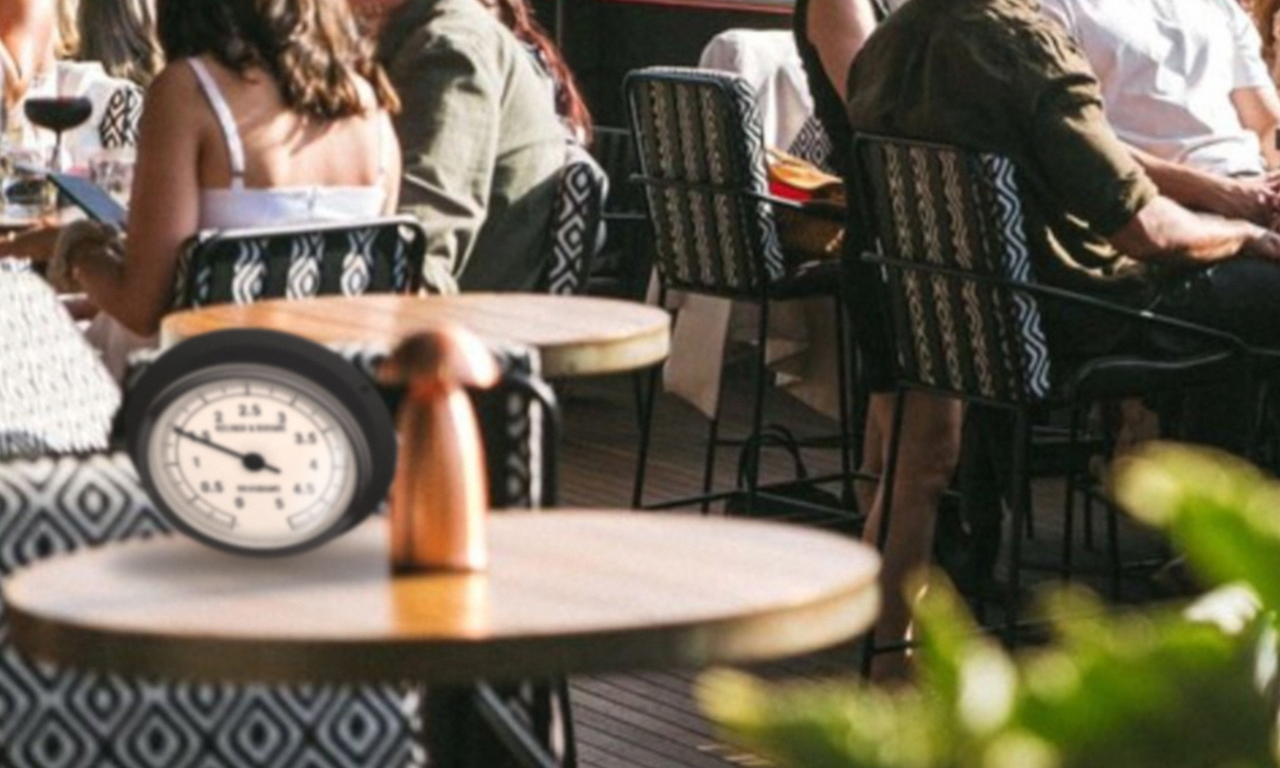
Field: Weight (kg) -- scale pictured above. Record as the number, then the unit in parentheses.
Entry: 1.5 (kg)
